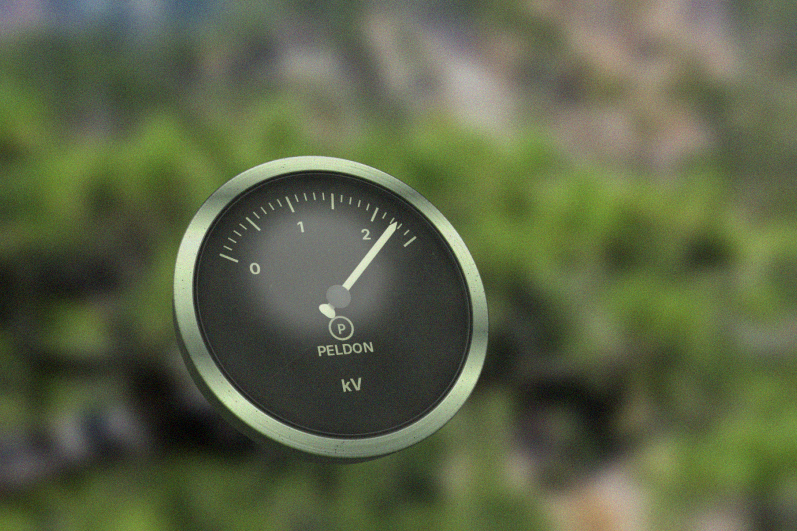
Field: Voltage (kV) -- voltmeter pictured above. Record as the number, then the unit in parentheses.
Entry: 2.25 (kV)
